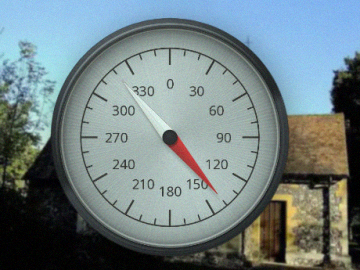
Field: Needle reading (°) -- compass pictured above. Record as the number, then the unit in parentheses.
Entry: 140 (°)
